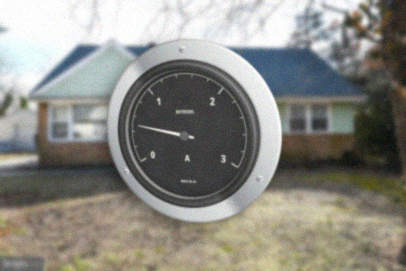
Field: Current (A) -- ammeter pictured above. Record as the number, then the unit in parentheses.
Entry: 0.5 (A)
